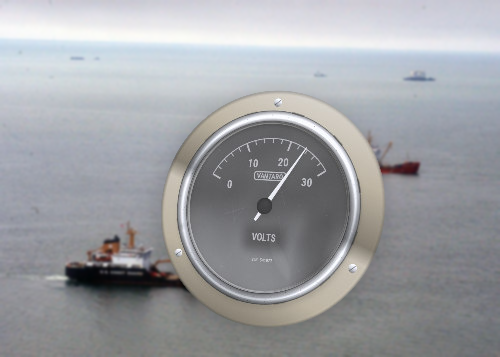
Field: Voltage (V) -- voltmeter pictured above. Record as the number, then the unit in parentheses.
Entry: 24 (V)
